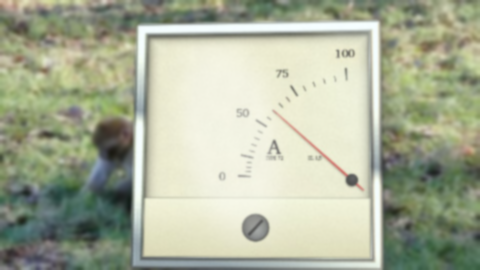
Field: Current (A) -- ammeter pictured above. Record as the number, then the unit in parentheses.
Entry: 60 (A)
